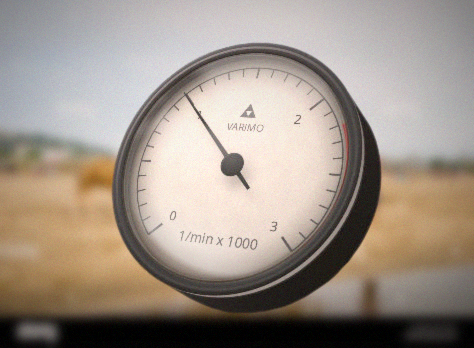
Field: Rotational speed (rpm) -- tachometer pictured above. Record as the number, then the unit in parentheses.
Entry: 1000 (rpm)
